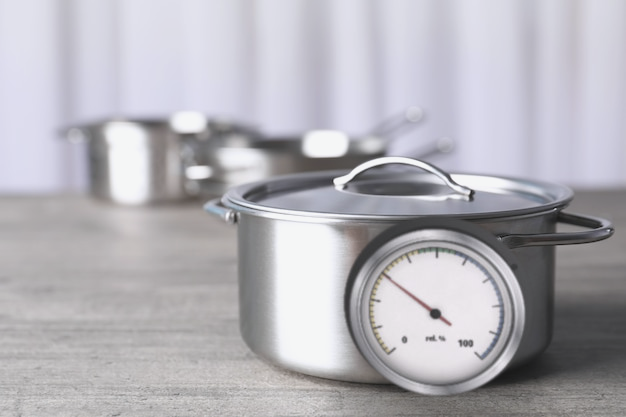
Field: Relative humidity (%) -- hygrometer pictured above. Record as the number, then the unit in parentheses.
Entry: 30 (%)
